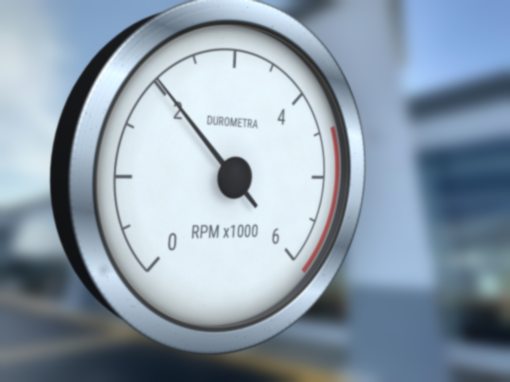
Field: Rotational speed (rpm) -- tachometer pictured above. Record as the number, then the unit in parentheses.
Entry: 2000 (rpm)
